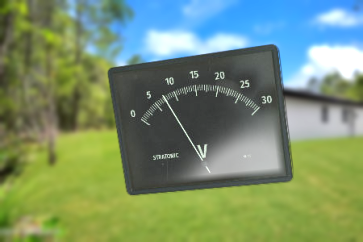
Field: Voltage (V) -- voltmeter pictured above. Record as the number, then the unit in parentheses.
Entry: 7.5 (V)
